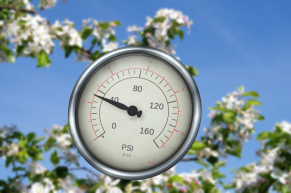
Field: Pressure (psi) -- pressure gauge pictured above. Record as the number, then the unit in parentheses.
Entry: 35 (psi)
